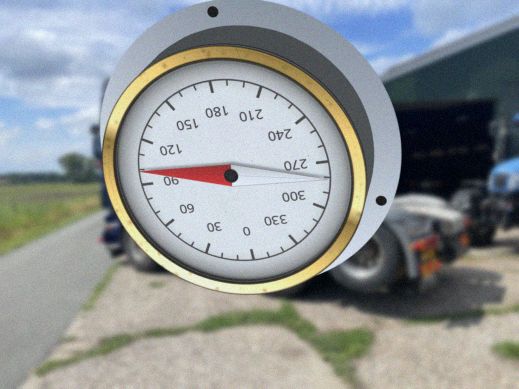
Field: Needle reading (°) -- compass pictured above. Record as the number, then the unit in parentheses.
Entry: 100 (°)
